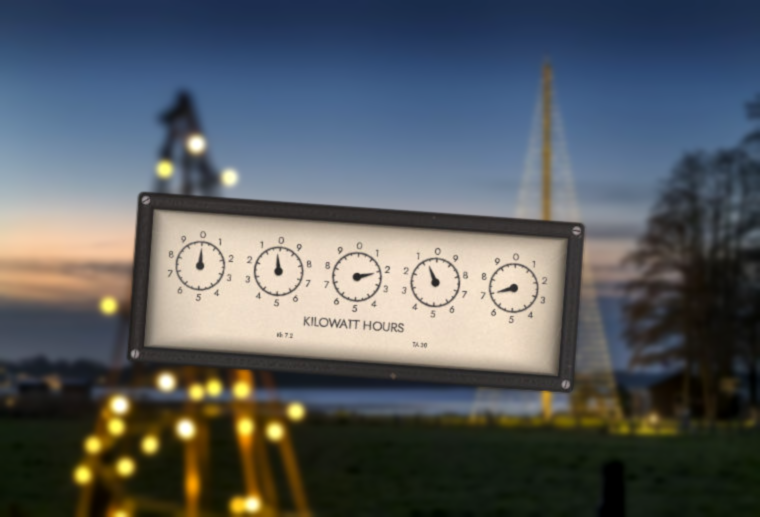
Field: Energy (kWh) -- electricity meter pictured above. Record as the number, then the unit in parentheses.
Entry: 207 (kWh)
